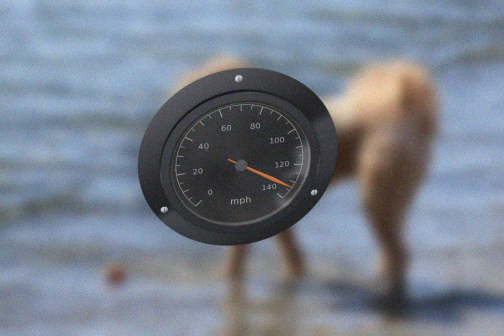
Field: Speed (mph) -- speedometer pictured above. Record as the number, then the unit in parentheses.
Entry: 132.5 (mph)
